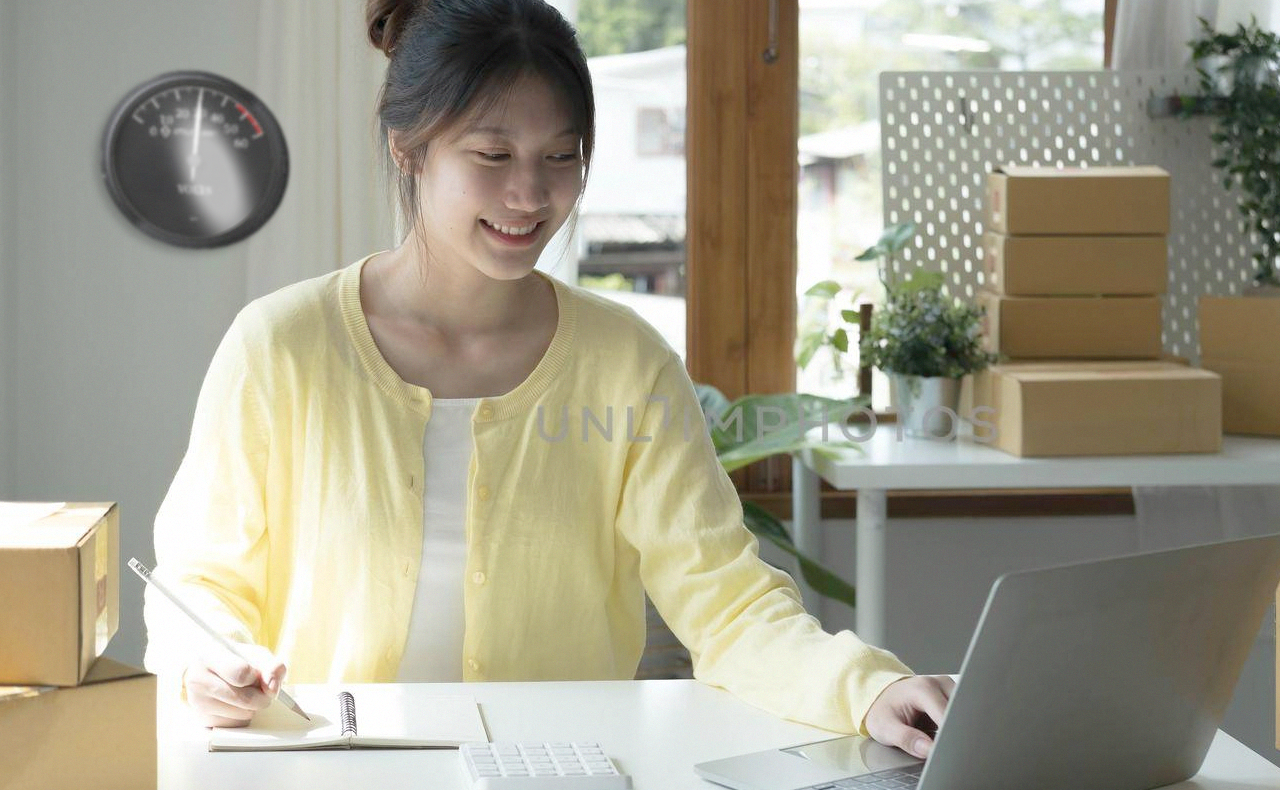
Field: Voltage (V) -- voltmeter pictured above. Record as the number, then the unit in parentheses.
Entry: 30 (V)
